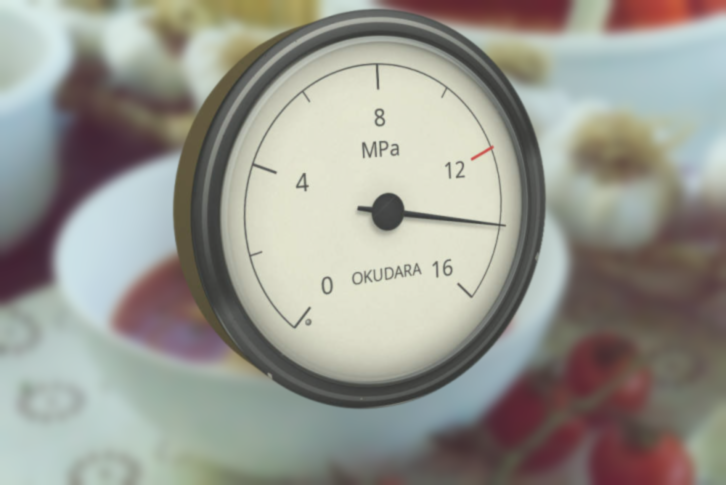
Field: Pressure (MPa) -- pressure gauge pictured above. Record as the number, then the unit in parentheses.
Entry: 14 (MPa)
